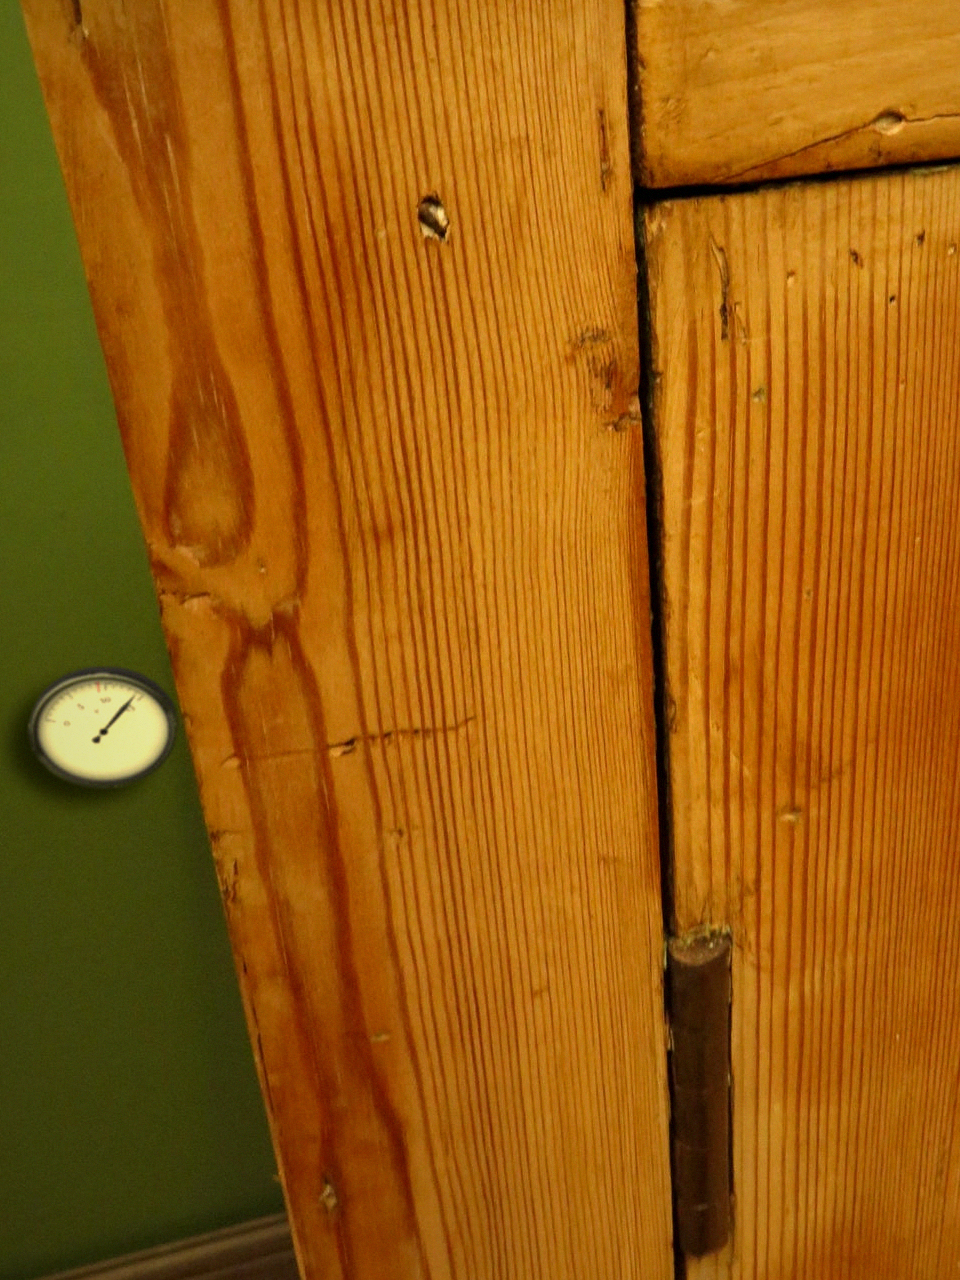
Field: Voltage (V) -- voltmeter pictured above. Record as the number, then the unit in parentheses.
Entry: 14 (V)
